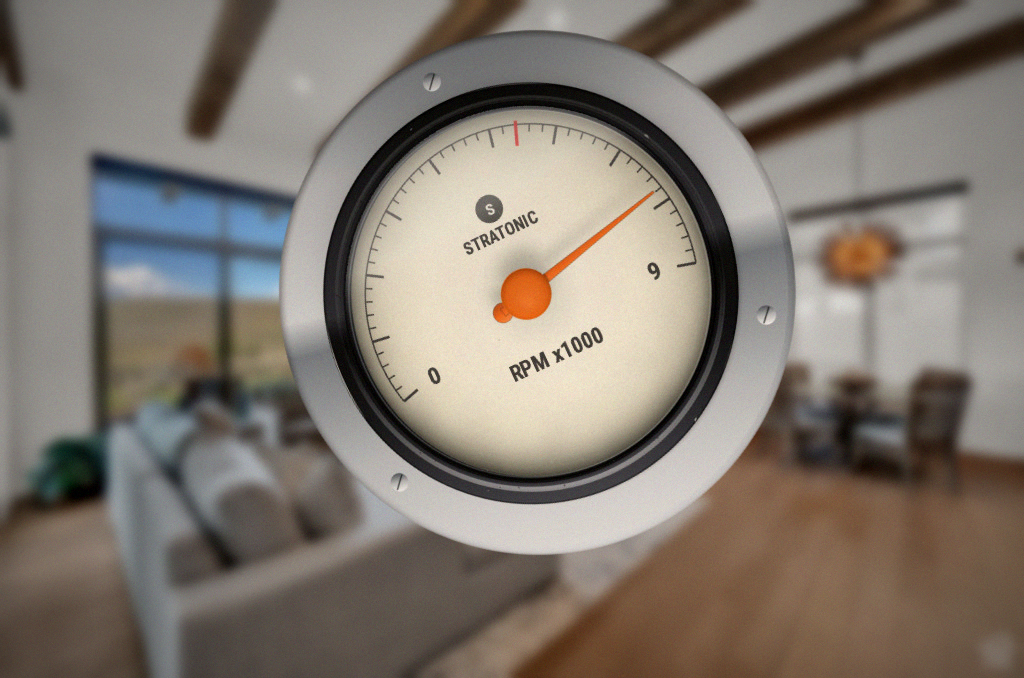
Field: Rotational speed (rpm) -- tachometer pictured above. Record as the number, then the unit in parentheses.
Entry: 7800 (rpm)
